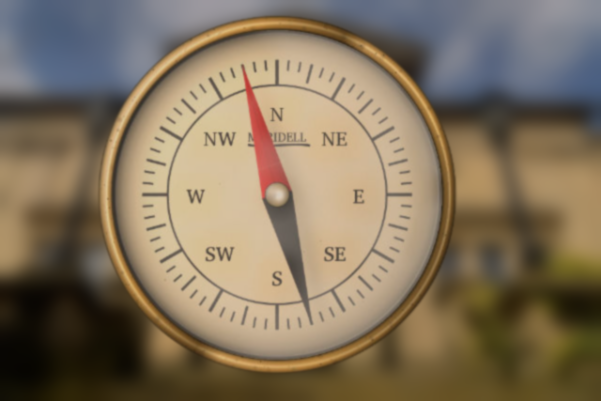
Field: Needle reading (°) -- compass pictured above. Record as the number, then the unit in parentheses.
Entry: 345 (°)
